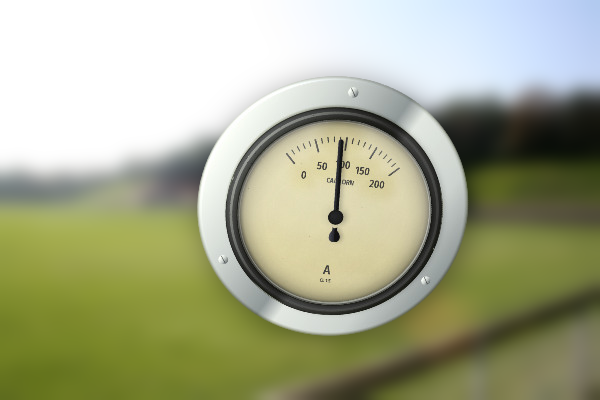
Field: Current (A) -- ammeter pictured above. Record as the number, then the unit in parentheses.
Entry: 90 (A)
